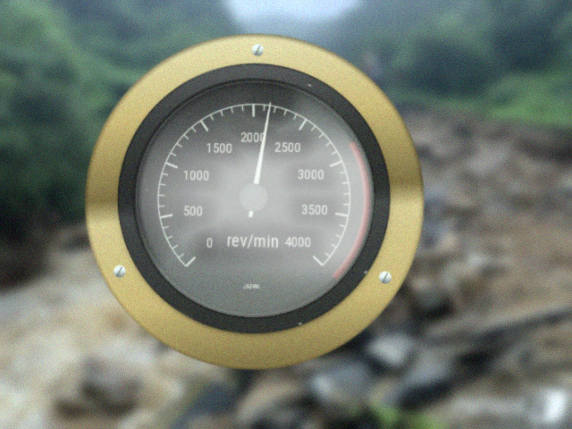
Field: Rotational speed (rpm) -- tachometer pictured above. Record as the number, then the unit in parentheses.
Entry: 2150 (rpm)
